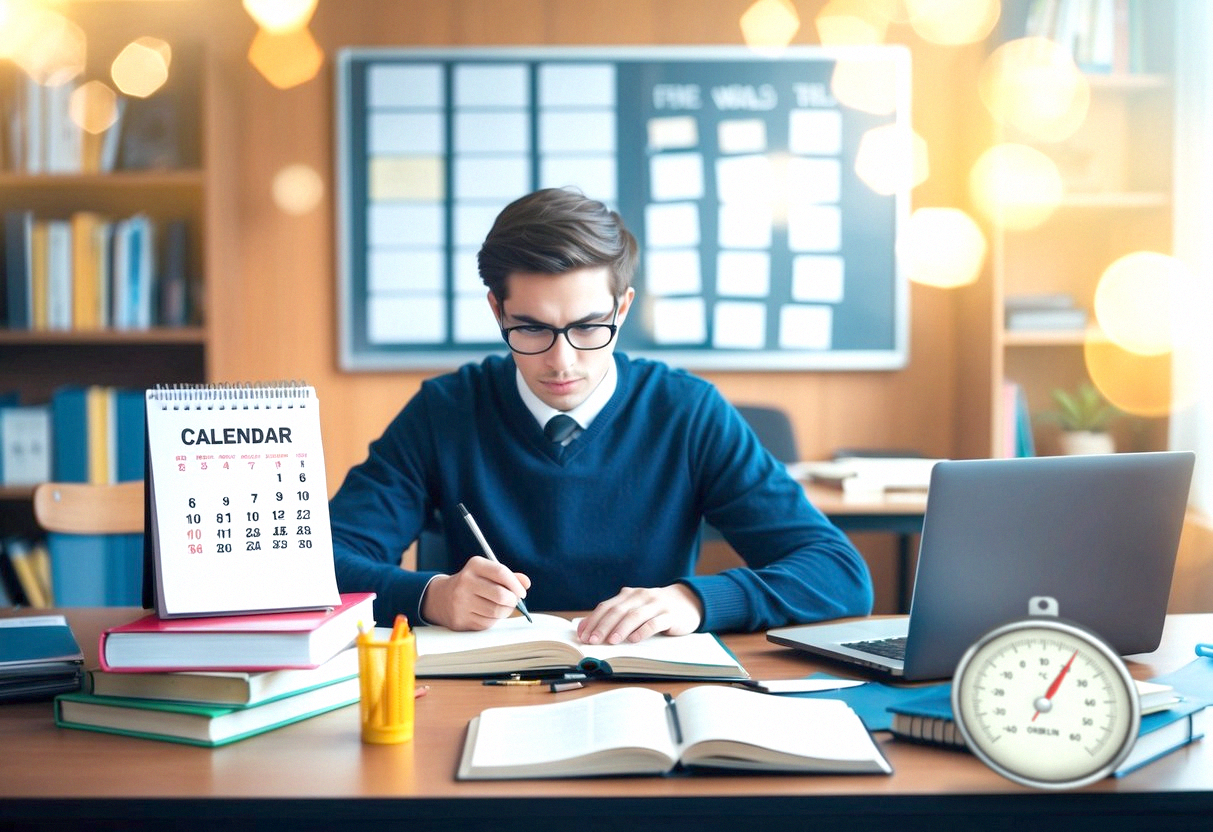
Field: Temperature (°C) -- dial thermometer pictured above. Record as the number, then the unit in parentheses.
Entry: 20 (°C)
